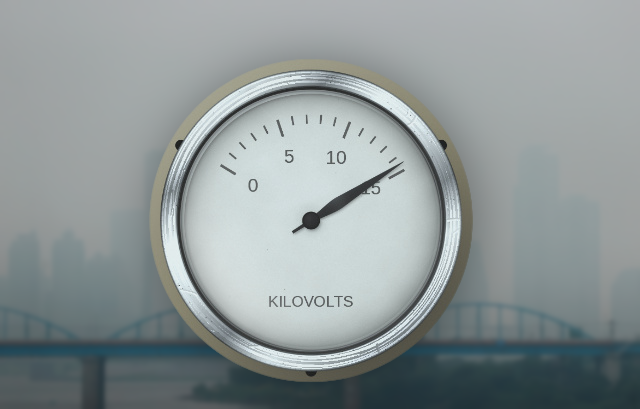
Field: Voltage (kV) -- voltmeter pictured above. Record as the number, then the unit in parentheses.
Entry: 14.5 (kV)
